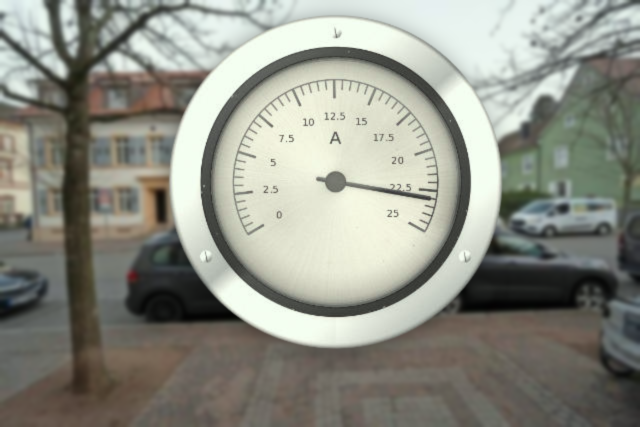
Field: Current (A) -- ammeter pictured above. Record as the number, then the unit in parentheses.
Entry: 23 (A)
